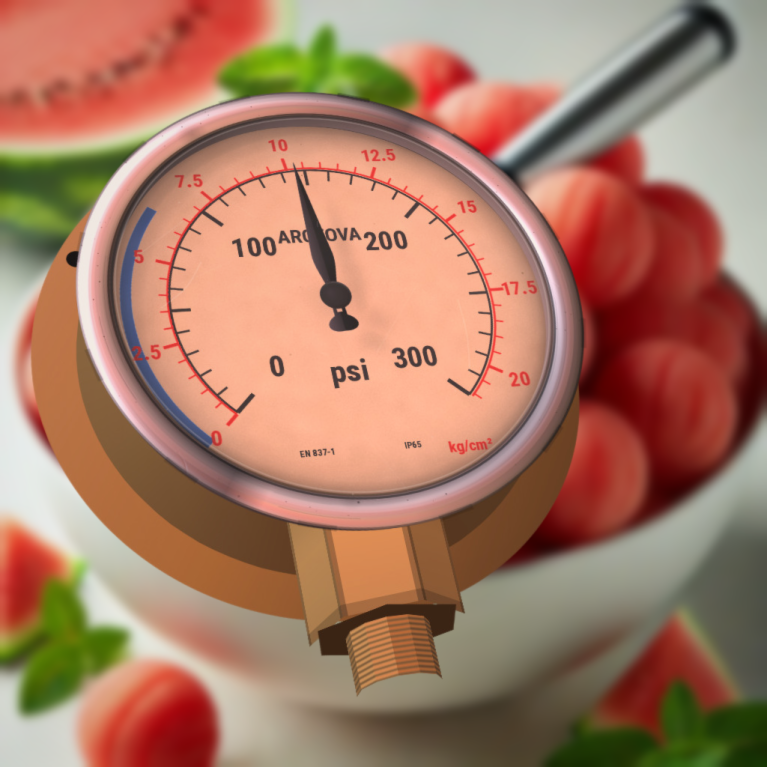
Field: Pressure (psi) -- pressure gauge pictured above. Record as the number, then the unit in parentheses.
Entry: 145 (psi)
